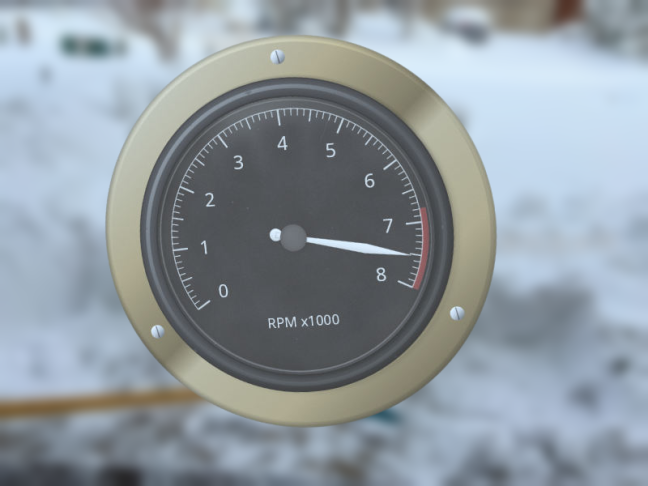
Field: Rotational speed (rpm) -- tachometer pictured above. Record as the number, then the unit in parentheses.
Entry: 7500 (rpm)
